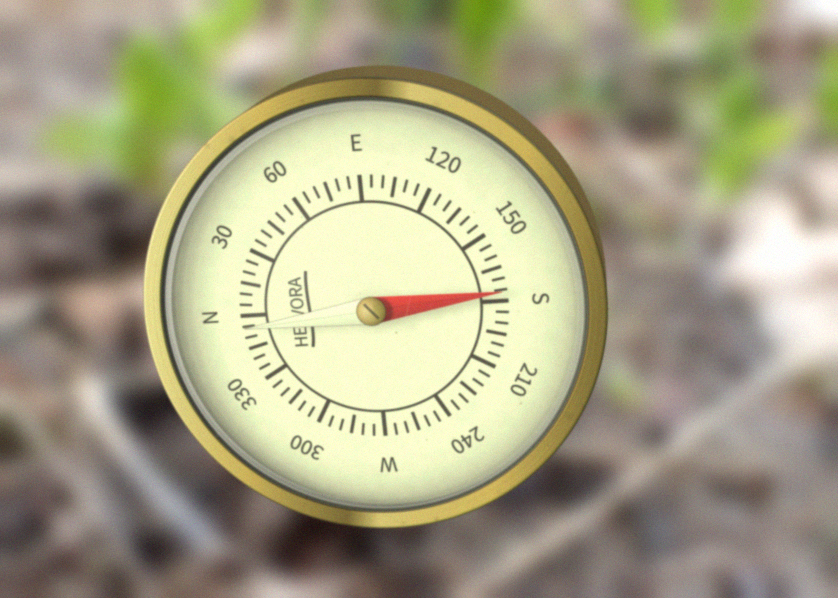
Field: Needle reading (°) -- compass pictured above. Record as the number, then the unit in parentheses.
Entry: 175 (°)
